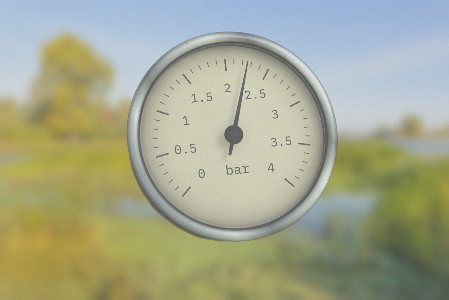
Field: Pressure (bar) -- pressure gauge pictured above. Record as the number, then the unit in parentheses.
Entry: 2.25 (bar)
